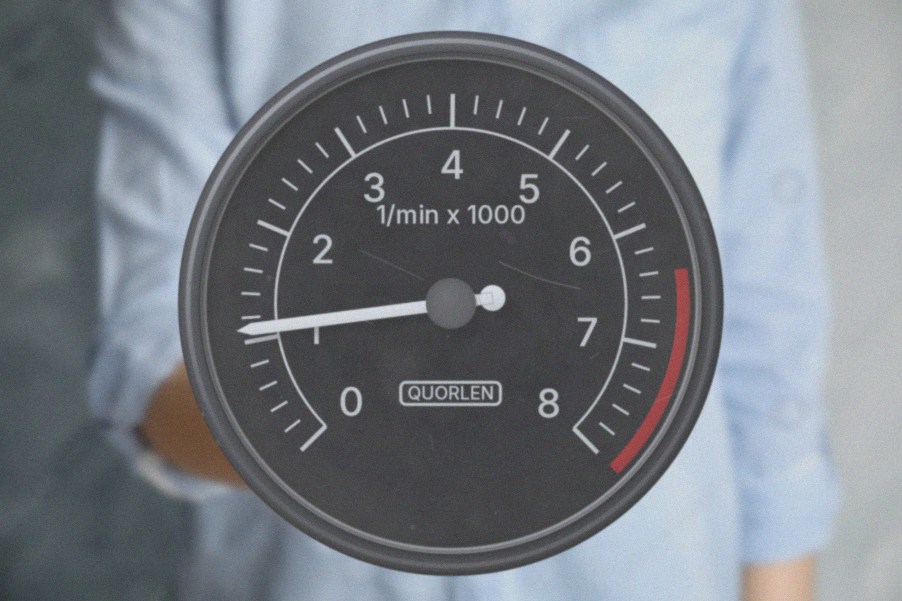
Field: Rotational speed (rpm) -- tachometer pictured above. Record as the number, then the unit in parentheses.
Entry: 1100 (rpm)
